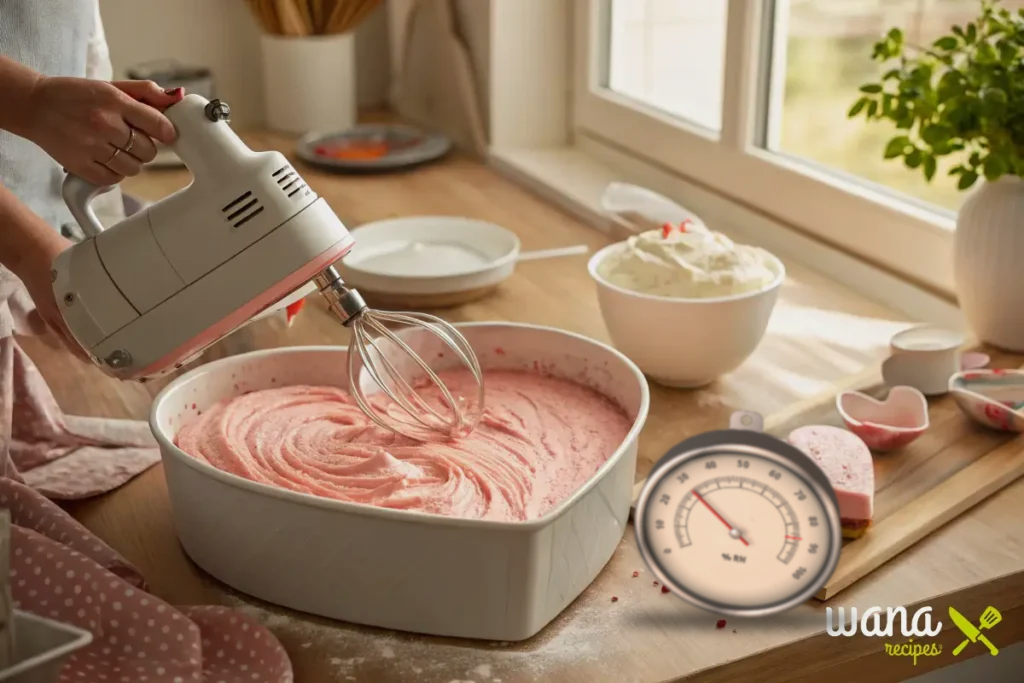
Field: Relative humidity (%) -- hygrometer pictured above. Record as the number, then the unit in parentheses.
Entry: 30 (%)
